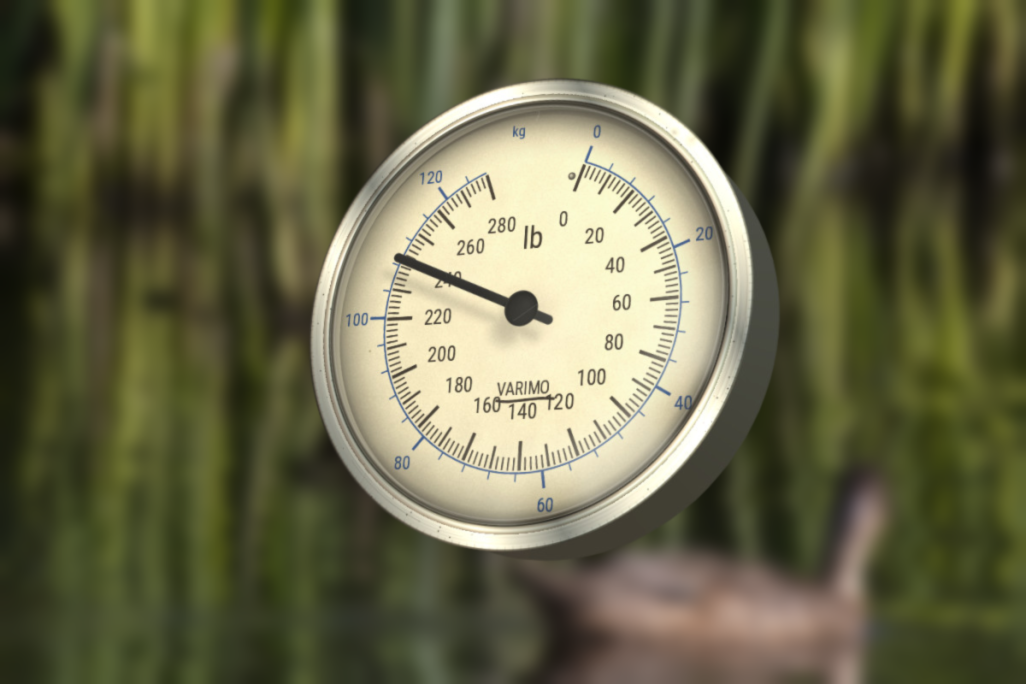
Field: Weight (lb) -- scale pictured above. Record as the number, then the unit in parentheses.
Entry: 240 (lb)
